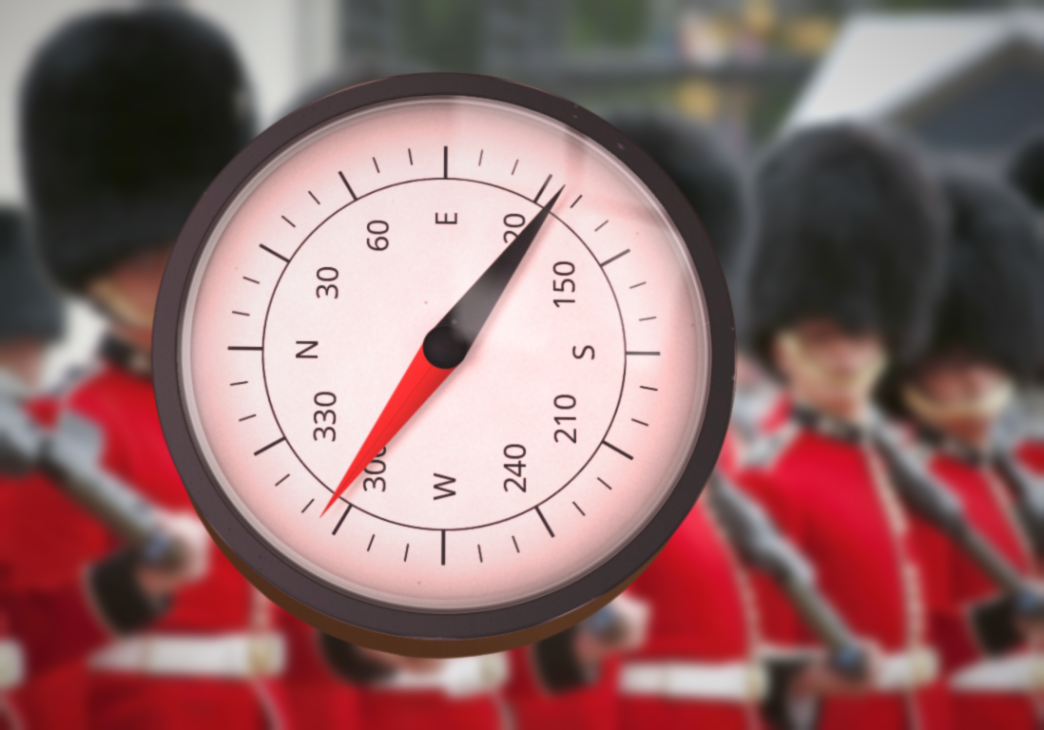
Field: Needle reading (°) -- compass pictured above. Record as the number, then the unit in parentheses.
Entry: 305 (°)
